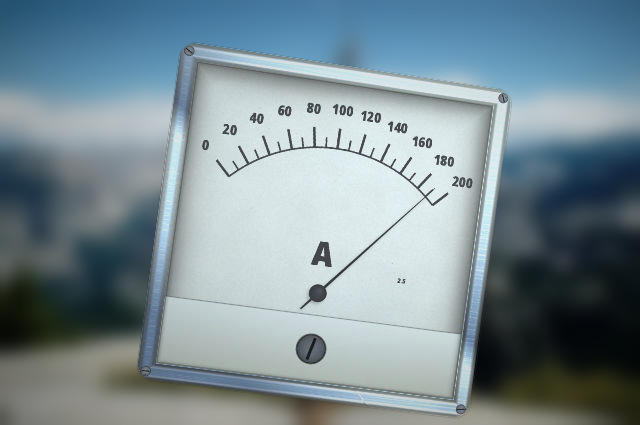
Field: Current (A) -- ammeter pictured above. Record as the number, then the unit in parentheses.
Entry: 190 (A)
